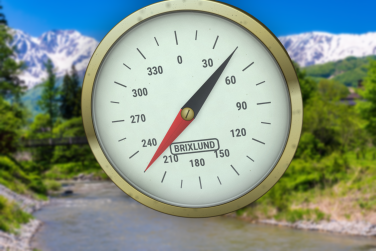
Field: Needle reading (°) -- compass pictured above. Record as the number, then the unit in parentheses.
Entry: 225 (°)
